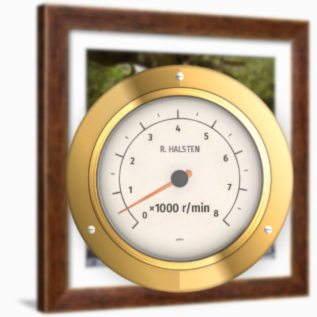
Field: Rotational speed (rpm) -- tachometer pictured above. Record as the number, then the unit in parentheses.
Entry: 500 (rpm)
